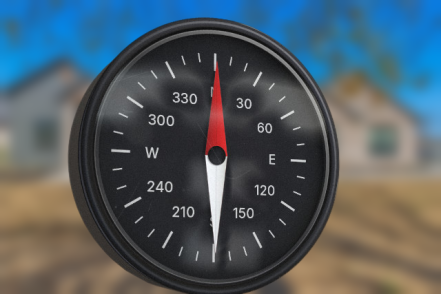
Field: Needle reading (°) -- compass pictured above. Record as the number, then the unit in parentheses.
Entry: 0 (°)
